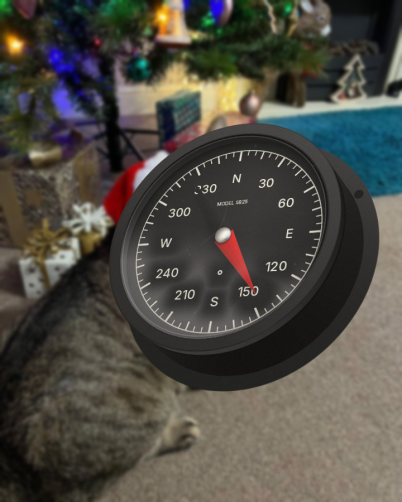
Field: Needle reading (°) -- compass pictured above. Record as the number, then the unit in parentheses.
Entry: 145 (°)
